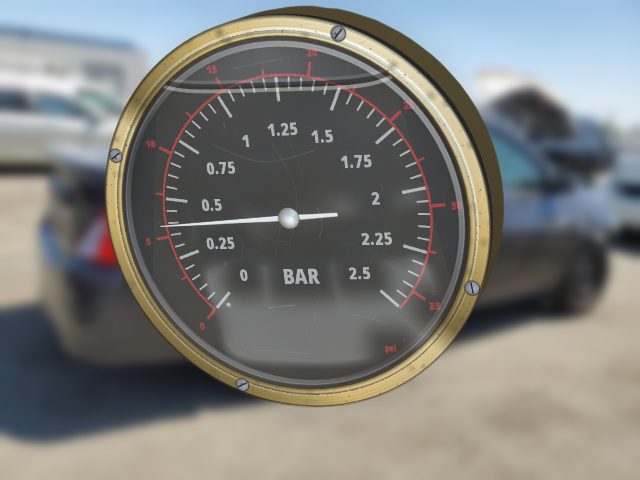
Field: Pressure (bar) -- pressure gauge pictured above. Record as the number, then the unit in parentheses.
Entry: 0.4 (bar)
